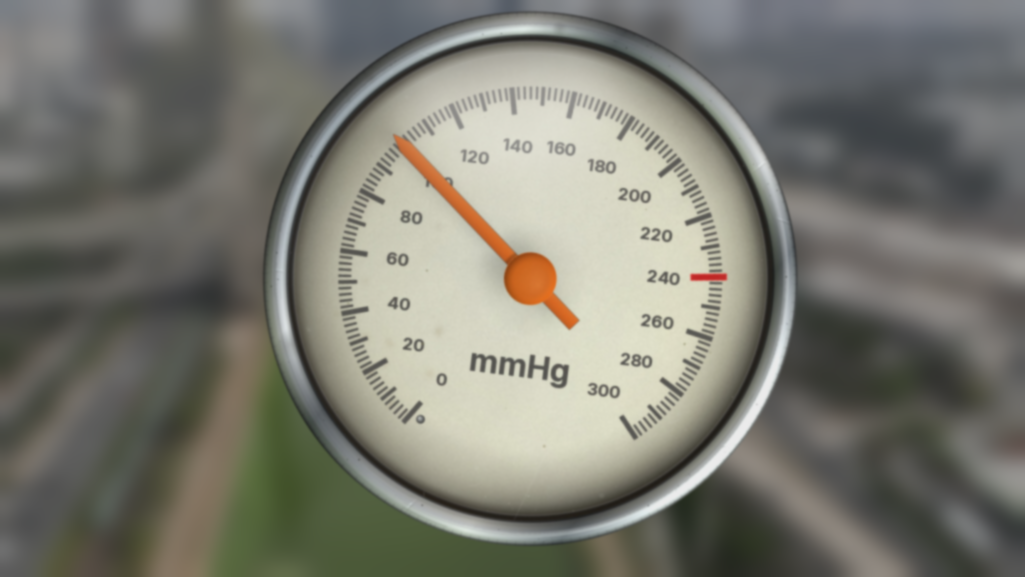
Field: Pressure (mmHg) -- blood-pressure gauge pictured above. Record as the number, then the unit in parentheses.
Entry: 100 (mmHg)
